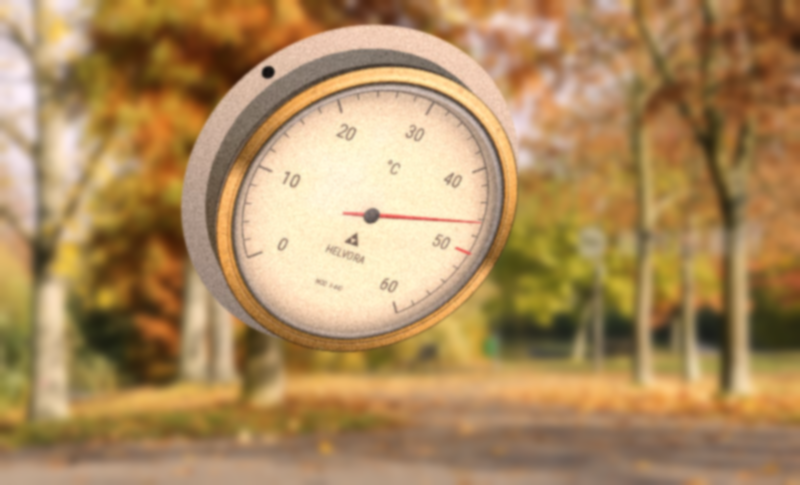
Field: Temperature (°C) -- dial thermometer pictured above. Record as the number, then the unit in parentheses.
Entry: 46 (°C)
